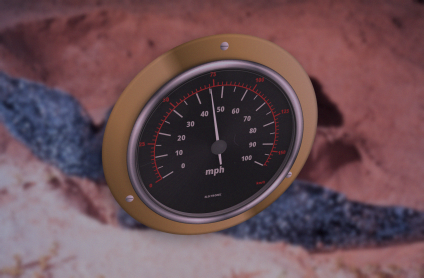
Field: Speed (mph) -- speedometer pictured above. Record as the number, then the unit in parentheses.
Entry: 45 (mph)
